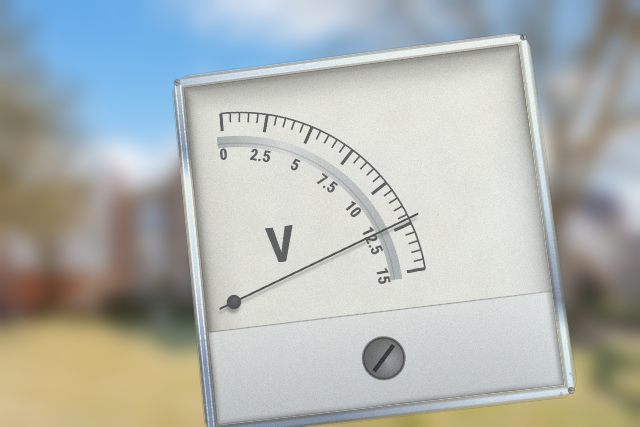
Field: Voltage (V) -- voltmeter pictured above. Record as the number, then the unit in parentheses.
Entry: 12.25 (V)
